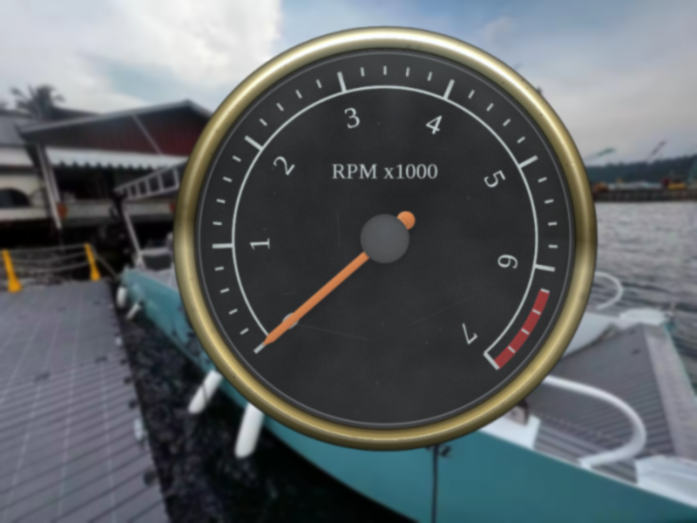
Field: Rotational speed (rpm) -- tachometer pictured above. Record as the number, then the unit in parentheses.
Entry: 0 (rpm)
